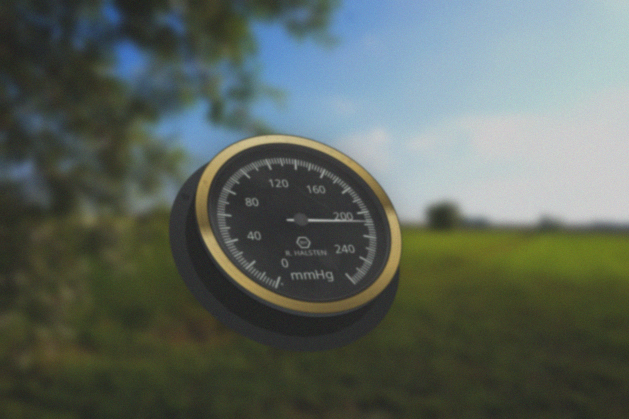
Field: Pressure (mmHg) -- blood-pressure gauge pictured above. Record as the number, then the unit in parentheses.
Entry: 210 (mmHg)
